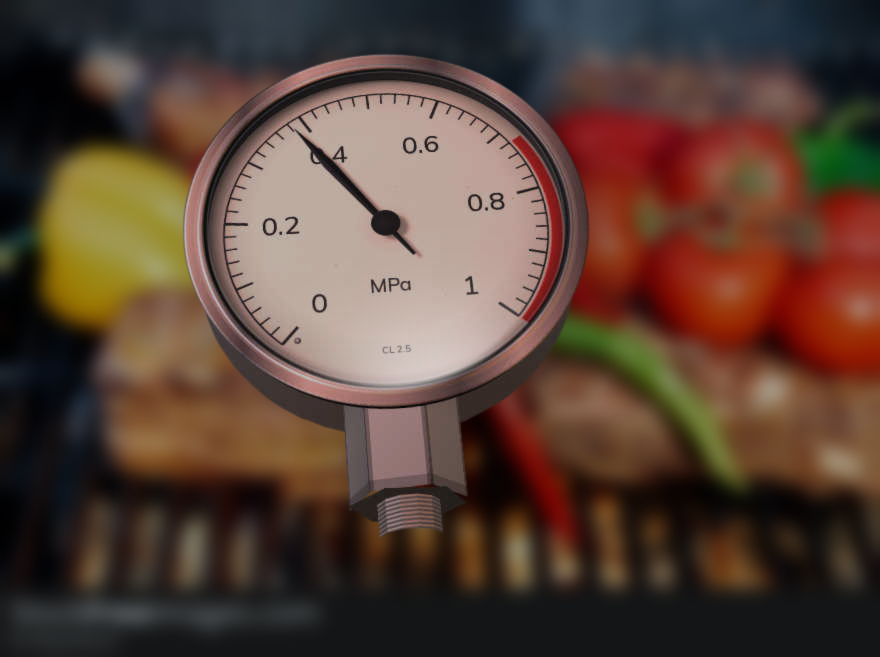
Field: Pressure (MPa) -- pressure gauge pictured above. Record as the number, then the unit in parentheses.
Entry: 0.38 (MPa)
